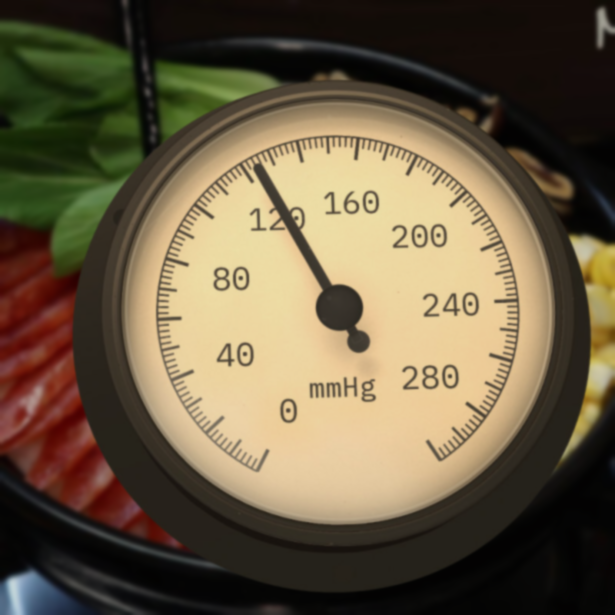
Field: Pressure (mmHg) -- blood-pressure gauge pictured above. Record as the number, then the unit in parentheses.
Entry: 124 (mmHg)
